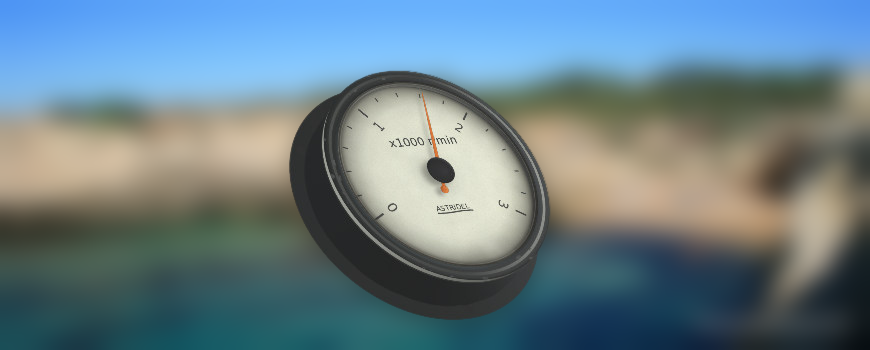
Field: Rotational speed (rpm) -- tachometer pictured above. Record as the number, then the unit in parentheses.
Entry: 1600 (rpm)
